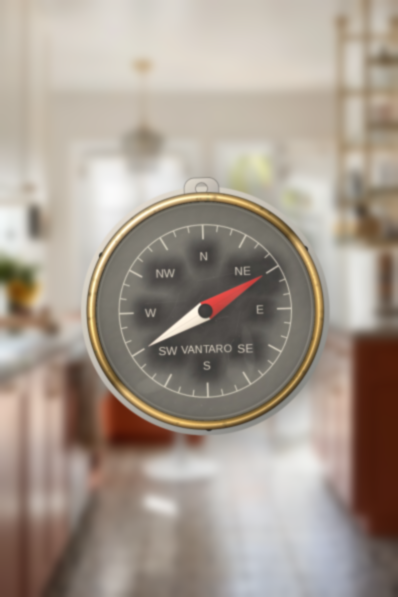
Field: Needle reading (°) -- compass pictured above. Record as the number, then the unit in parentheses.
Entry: 60 (°)
